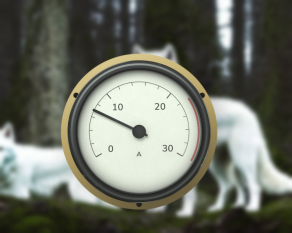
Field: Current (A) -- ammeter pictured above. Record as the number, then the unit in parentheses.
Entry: 7 (A)
